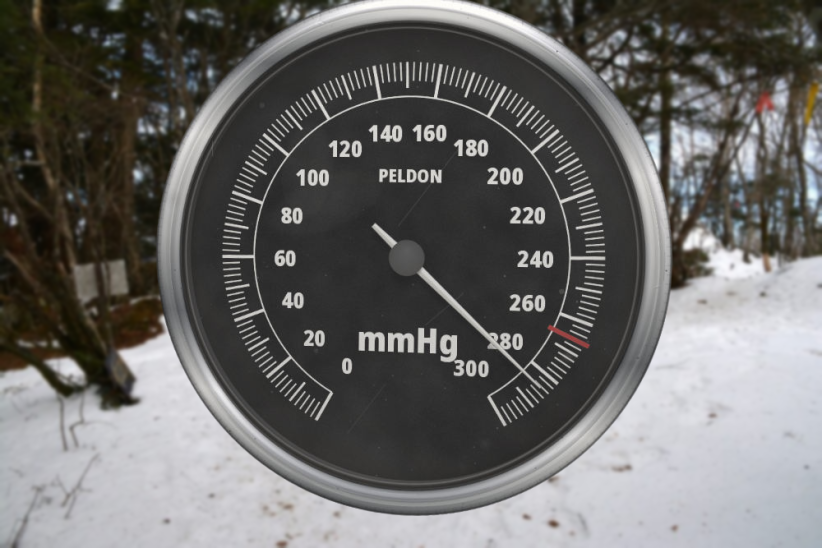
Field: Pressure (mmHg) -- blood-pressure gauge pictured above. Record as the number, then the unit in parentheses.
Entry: 284 (mmHg)
